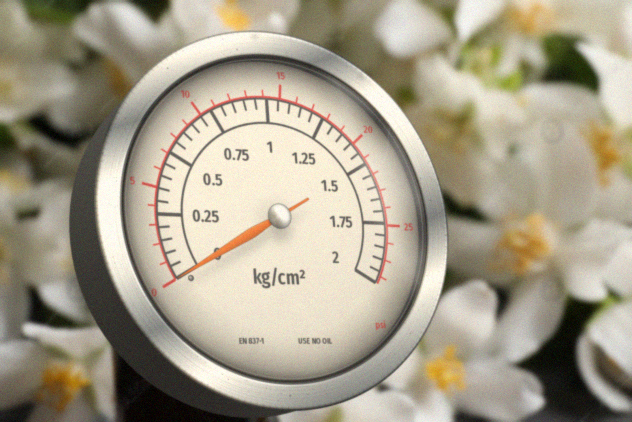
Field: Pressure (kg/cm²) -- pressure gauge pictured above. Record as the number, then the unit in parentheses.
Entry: 0 (kg/cm²)
